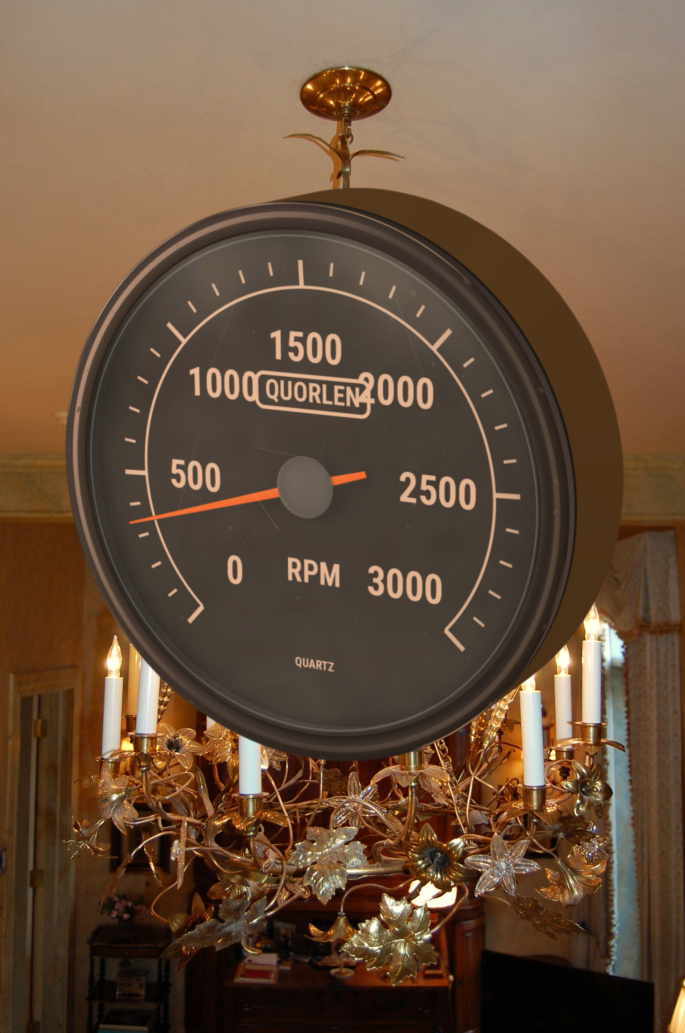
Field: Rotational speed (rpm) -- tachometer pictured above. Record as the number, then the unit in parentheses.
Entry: 350 (rpm)
